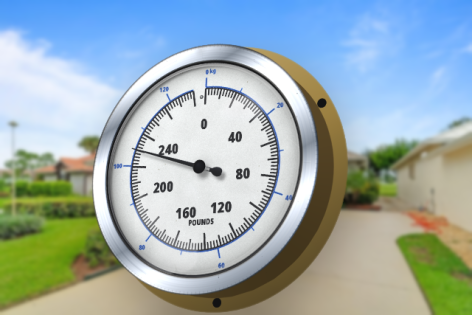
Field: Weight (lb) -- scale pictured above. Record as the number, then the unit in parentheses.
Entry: 230 (lb)
